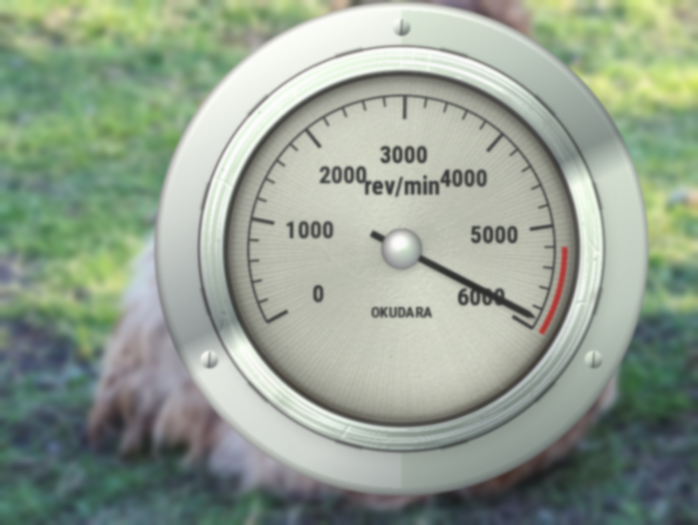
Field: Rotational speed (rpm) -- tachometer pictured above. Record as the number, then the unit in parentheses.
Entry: 5900 (rpm)
